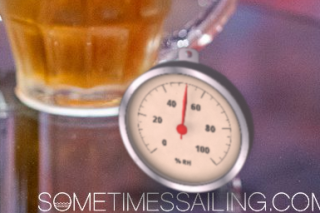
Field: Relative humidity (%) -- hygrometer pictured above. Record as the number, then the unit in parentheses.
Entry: 52 (%)
